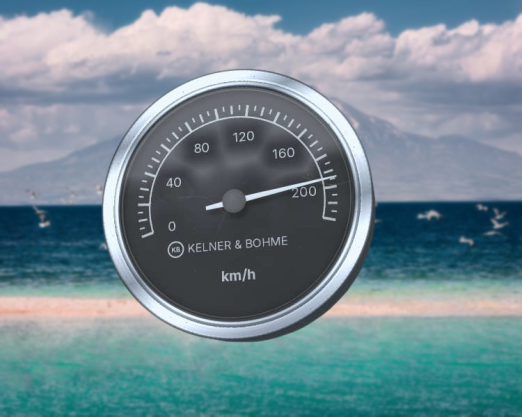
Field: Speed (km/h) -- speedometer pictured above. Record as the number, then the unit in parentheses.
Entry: 195 (km/h)
